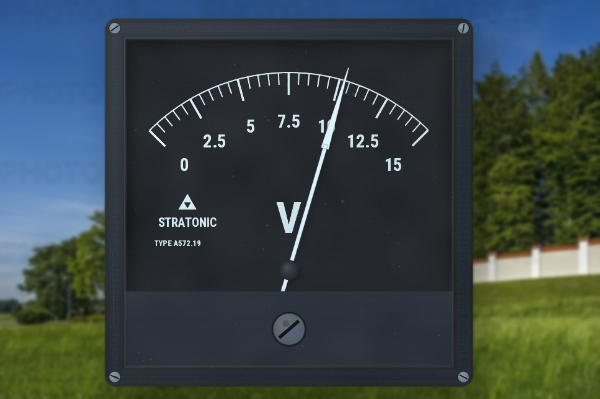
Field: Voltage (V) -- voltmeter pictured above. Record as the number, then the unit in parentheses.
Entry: 10.25 (V)
